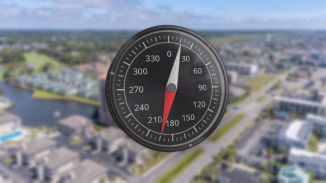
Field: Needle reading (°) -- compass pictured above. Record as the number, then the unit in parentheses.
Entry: 195 (°)
